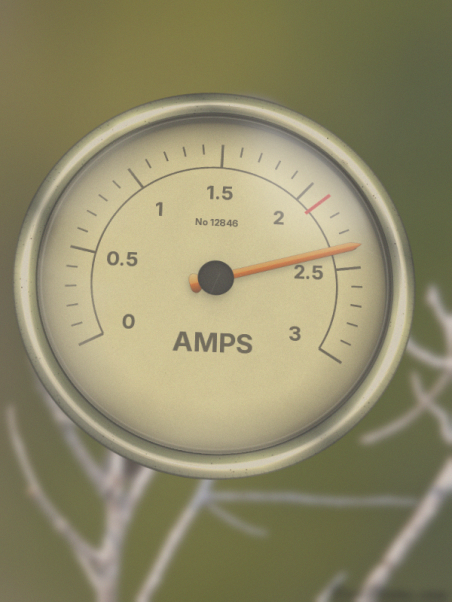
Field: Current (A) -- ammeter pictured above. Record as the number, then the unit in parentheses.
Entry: 2.4 (A)
